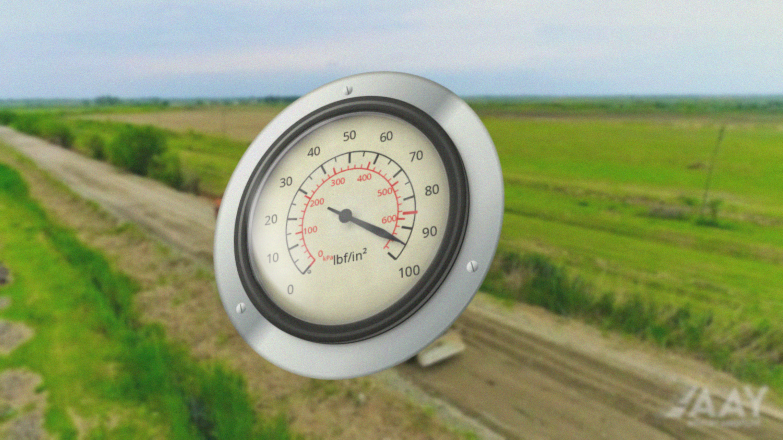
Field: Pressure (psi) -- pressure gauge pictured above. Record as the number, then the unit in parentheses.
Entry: 95 (psi)
